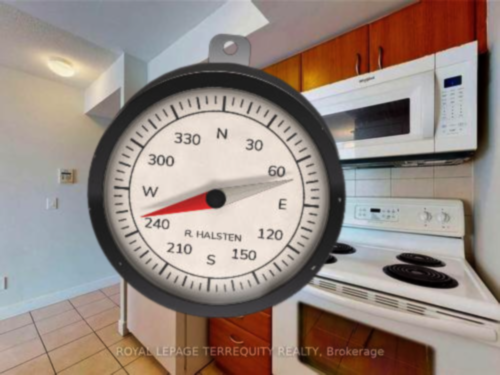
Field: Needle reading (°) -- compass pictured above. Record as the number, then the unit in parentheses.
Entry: 250 (°)
